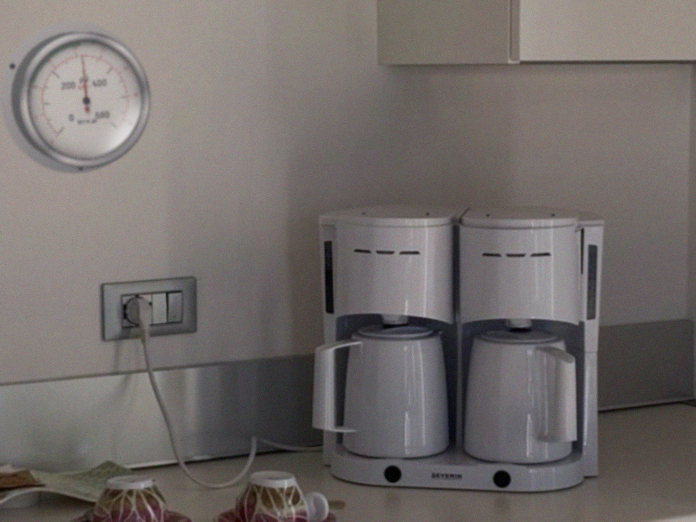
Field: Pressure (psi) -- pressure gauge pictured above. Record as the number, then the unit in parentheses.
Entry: 300 (psi)
